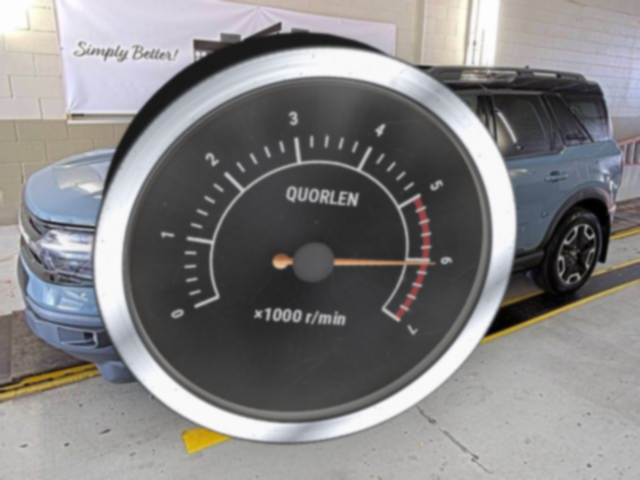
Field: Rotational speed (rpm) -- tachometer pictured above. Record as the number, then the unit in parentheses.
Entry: 6000 (rpm)
